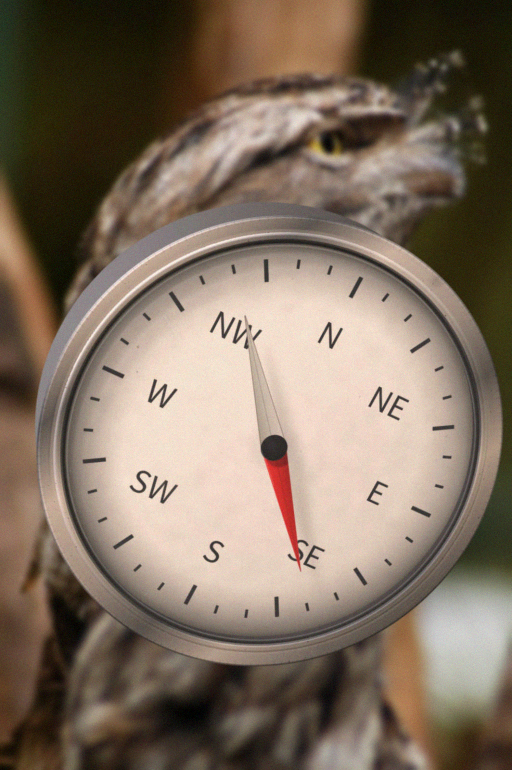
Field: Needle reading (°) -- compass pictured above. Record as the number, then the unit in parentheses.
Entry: 140 (°)
